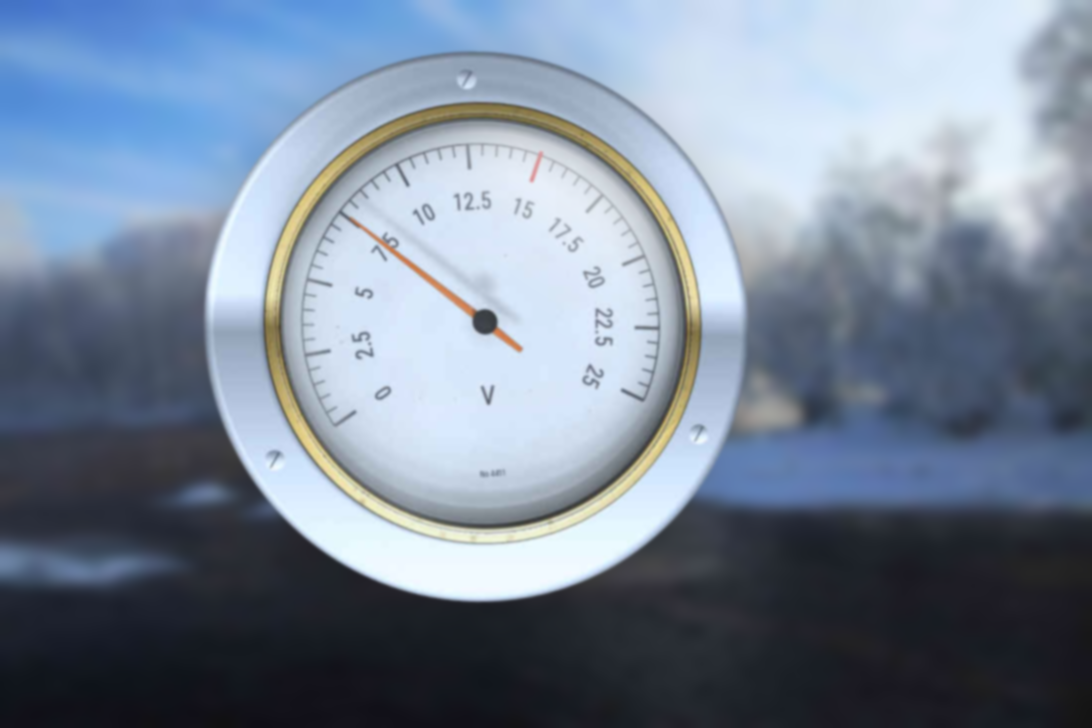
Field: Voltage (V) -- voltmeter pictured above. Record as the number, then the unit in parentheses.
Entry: 7.5 (V)
